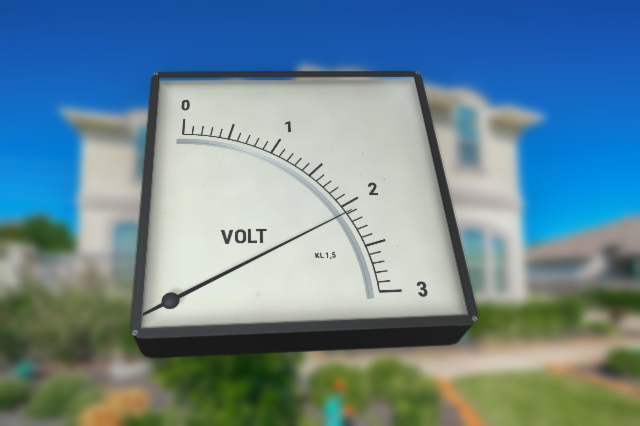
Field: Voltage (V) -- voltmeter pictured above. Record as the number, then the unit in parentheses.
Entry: 2.1 (V)
